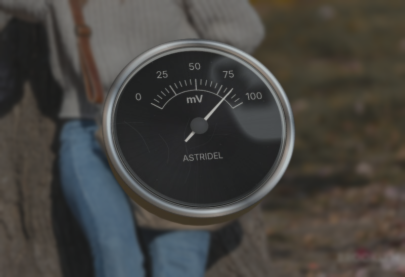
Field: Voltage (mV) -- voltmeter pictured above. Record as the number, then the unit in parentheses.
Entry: 85 (mV)
